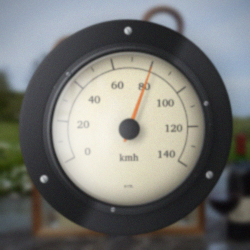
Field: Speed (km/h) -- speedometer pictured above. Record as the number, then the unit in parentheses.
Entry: 80 (km/h)
